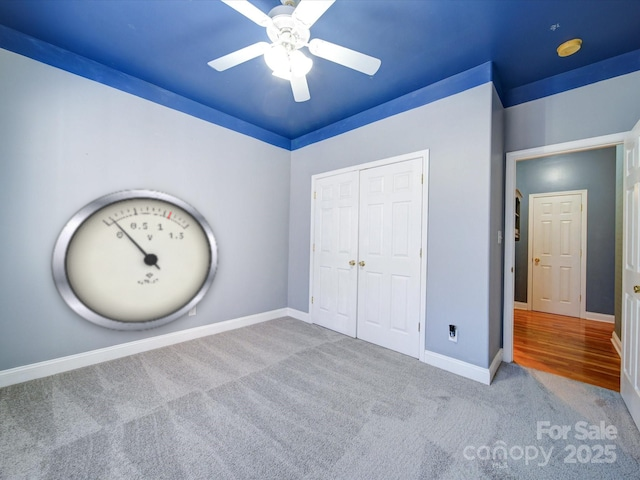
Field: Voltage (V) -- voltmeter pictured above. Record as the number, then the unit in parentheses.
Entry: 0.1 (V)
